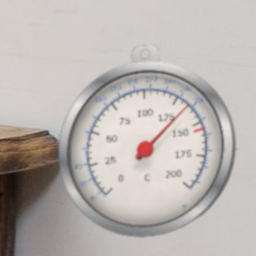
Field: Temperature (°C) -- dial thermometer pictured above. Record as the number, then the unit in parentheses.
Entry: 135 (°C)
